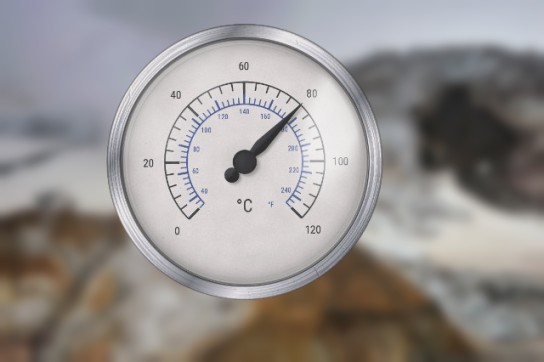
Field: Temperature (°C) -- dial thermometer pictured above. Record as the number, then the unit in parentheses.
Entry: 80 (°C)
